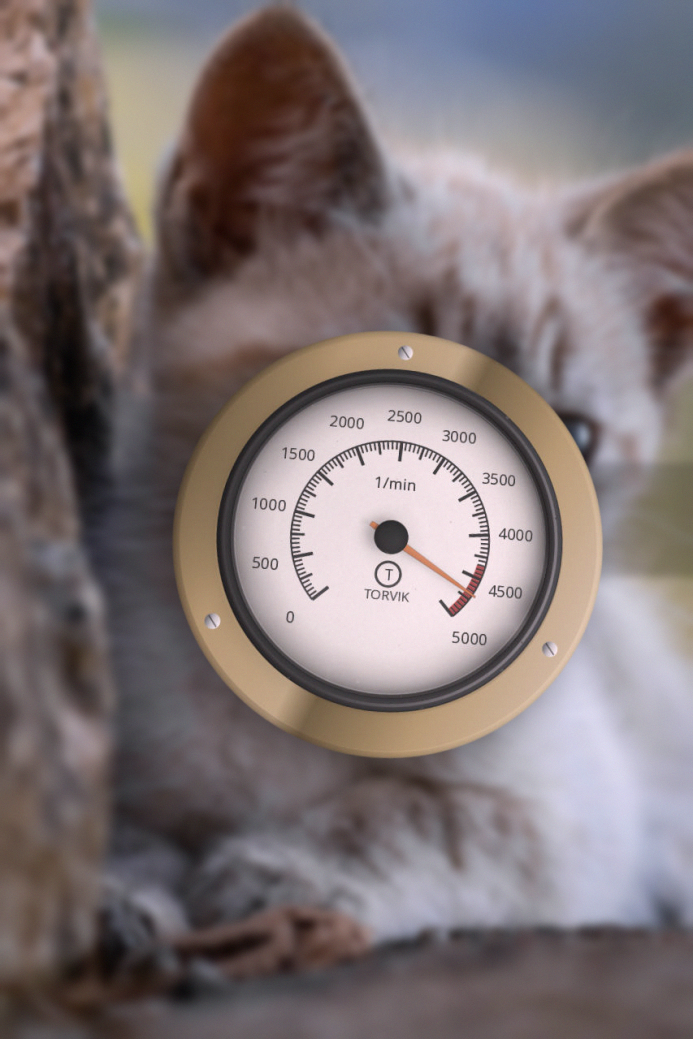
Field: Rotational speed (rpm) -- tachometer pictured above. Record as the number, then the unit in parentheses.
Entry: 4700 (rpm)
